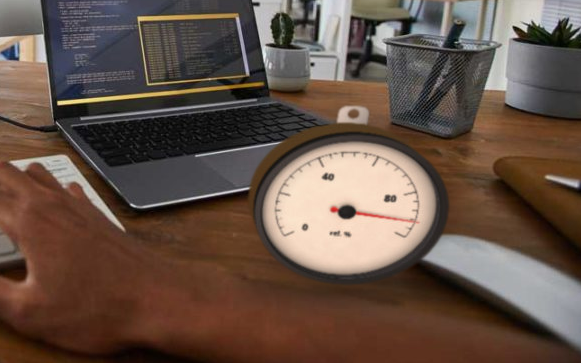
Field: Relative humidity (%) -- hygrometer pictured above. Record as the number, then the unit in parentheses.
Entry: 92 (%)
